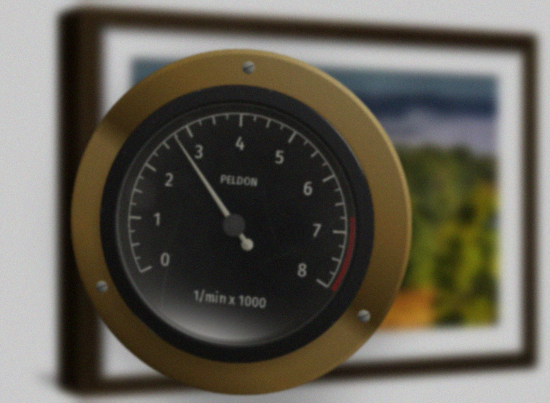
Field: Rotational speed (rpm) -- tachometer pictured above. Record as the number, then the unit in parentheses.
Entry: 2750 (rpm)
